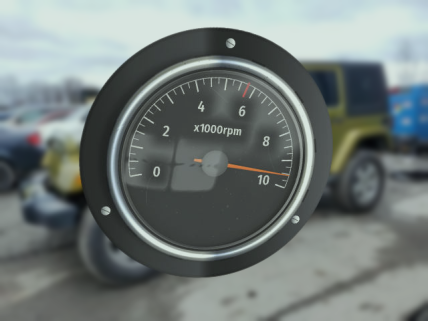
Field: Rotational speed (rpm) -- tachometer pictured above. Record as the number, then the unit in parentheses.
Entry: 9500 (rpm)
